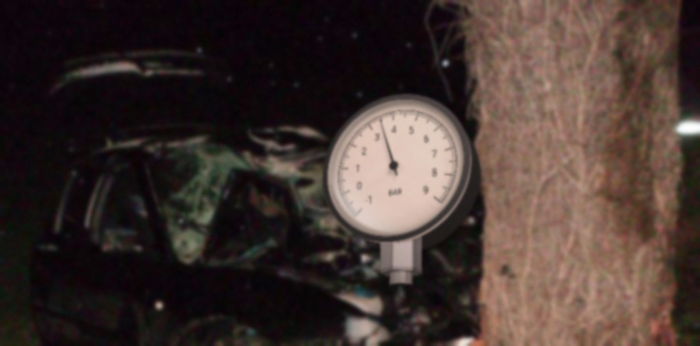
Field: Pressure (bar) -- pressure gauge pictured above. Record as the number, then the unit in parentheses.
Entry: 3.5 (bar)
